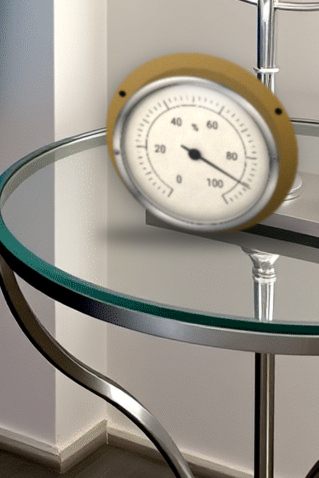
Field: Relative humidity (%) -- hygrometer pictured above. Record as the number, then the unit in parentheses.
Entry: 90 (%)
